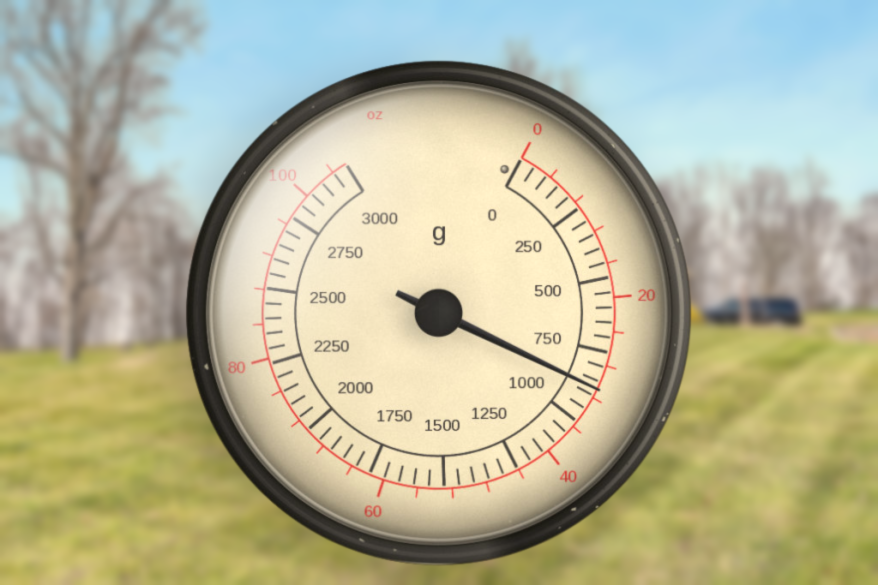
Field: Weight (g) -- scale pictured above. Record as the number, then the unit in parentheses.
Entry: 875 (g)
